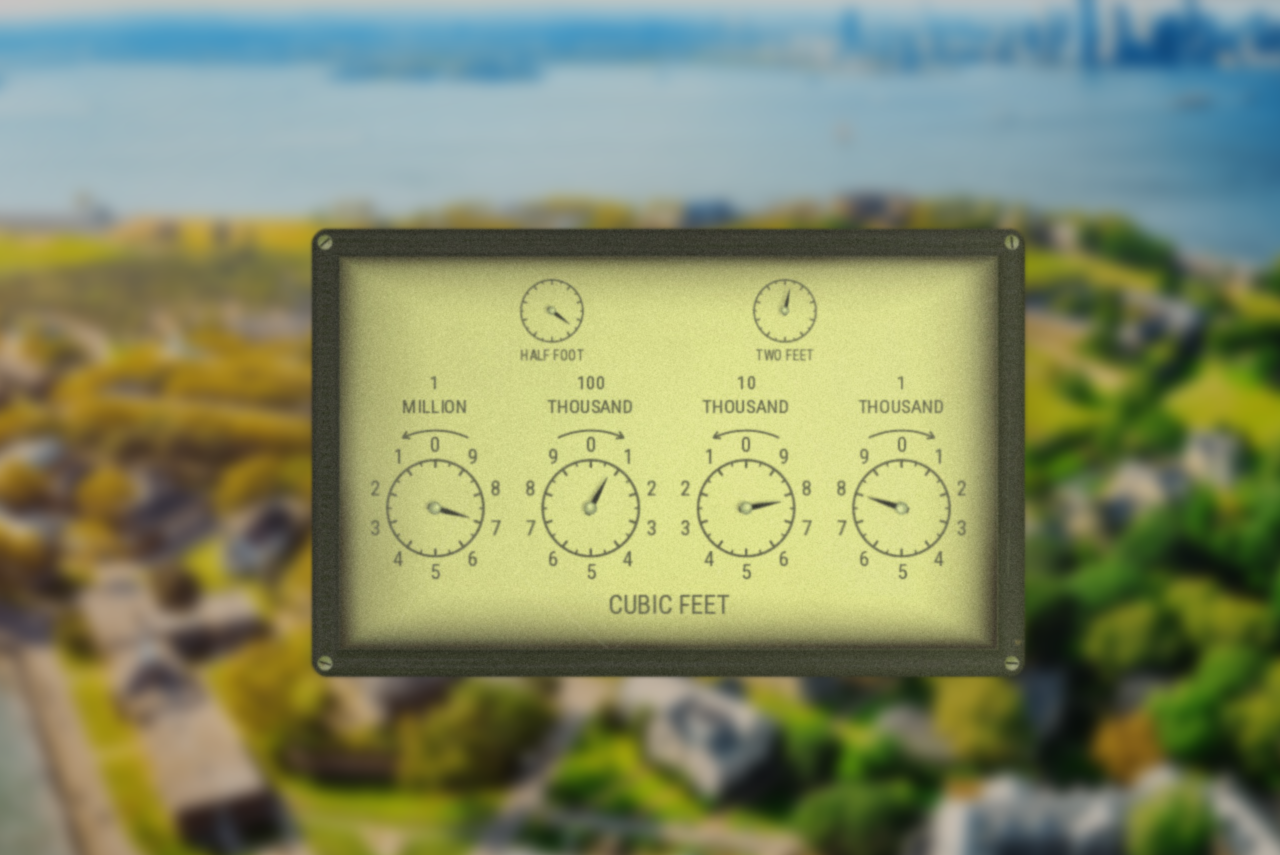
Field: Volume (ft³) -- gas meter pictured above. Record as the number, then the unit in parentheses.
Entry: 707800 (ft³)
